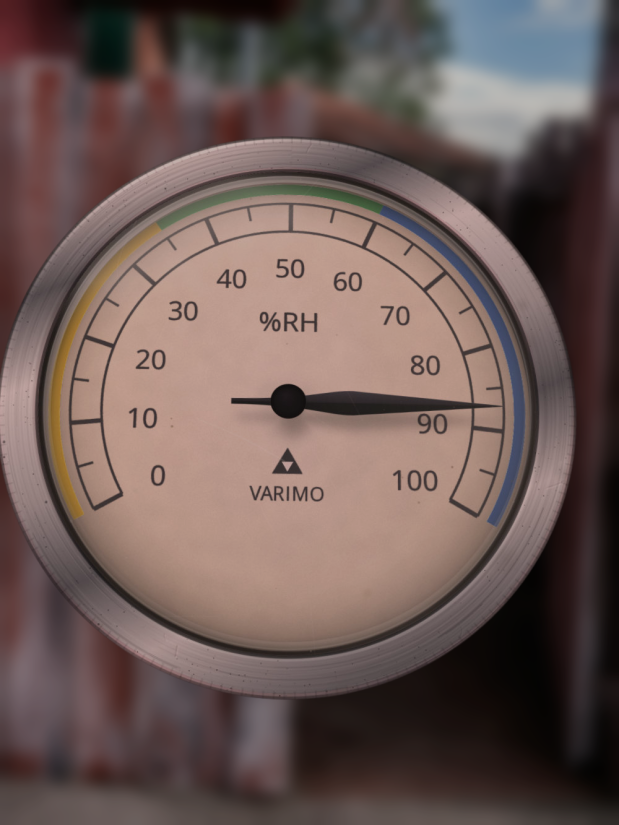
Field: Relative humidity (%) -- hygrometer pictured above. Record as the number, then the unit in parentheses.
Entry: 87.5 (%)
